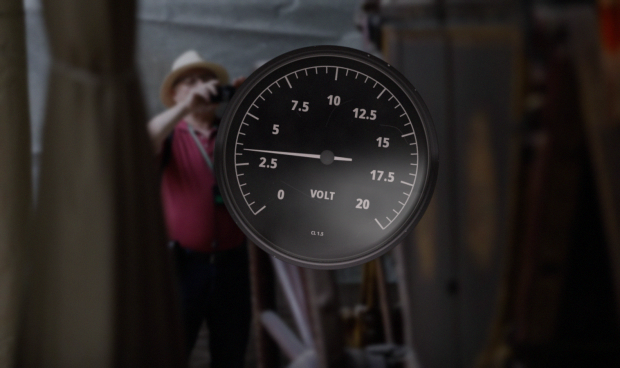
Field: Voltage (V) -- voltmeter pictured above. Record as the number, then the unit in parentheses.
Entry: 3.25 (V)
